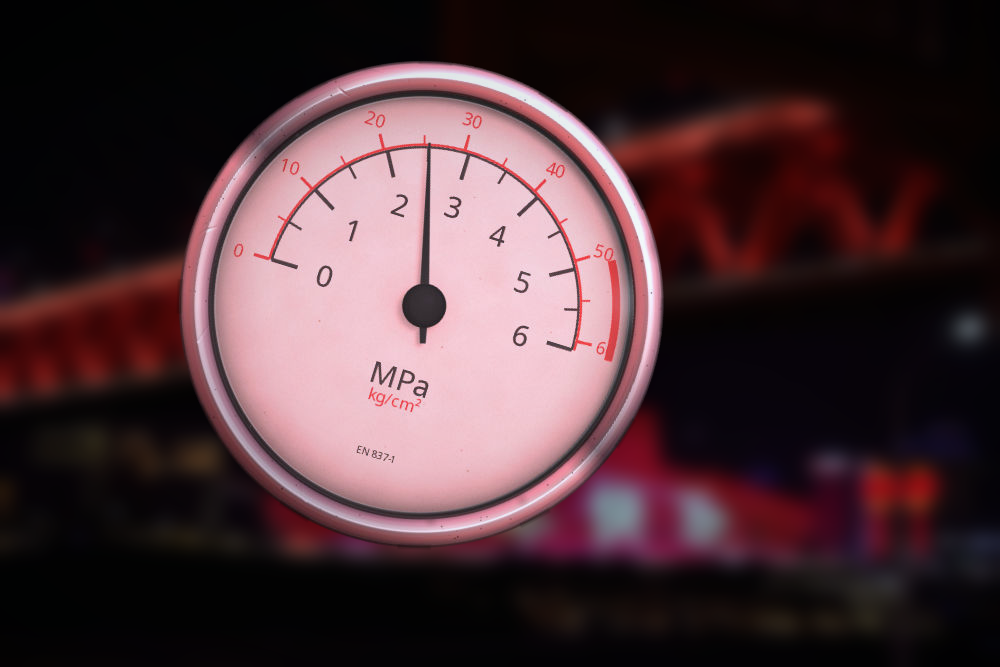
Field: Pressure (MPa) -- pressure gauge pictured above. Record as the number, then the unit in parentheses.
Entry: 2.5 (MPa)
